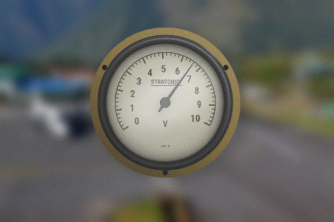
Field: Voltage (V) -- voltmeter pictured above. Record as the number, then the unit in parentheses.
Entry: 6.6 (V)
